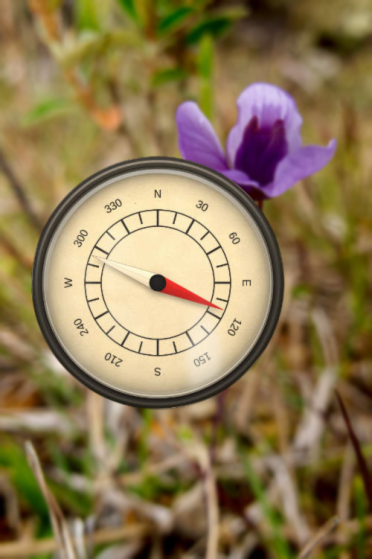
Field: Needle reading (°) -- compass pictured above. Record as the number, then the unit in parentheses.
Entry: 112.5 (°)
